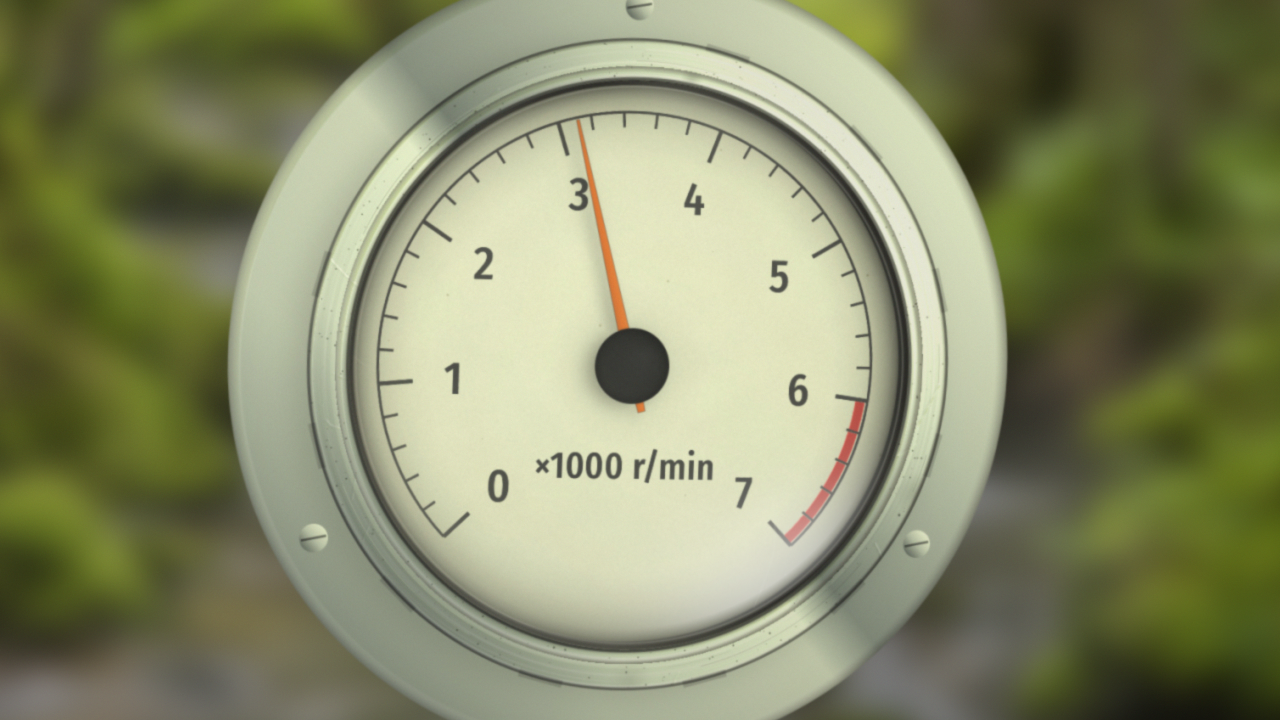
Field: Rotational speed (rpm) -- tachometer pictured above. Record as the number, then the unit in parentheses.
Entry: 3100 (rpm)
